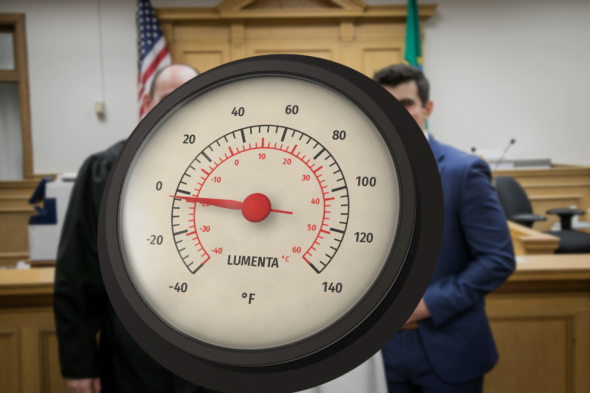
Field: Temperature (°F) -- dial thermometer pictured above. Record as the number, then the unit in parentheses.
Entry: -4 (°F)
